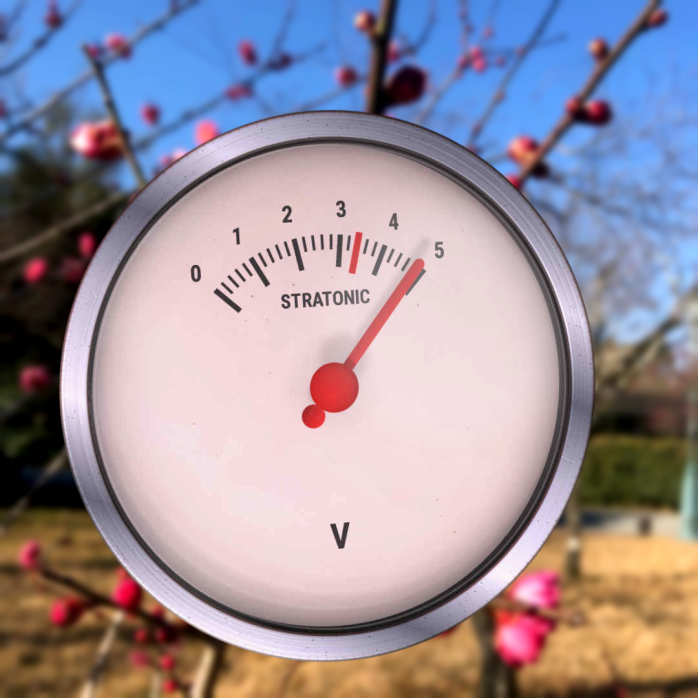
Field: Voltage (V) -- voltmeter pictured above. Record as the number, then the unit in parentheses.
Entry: 4.8 (V)
